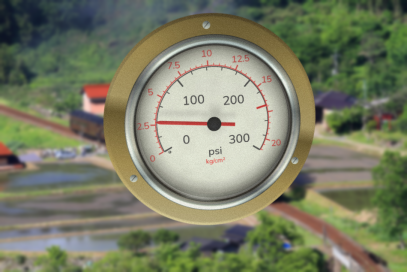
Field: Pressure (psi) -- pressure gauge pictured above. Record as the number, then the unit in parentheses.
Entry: 40 (psi)
